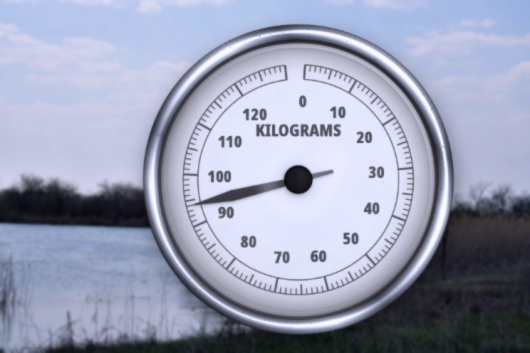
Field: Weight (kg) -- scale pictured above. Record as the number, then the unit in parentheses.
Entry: 94 (kg)
